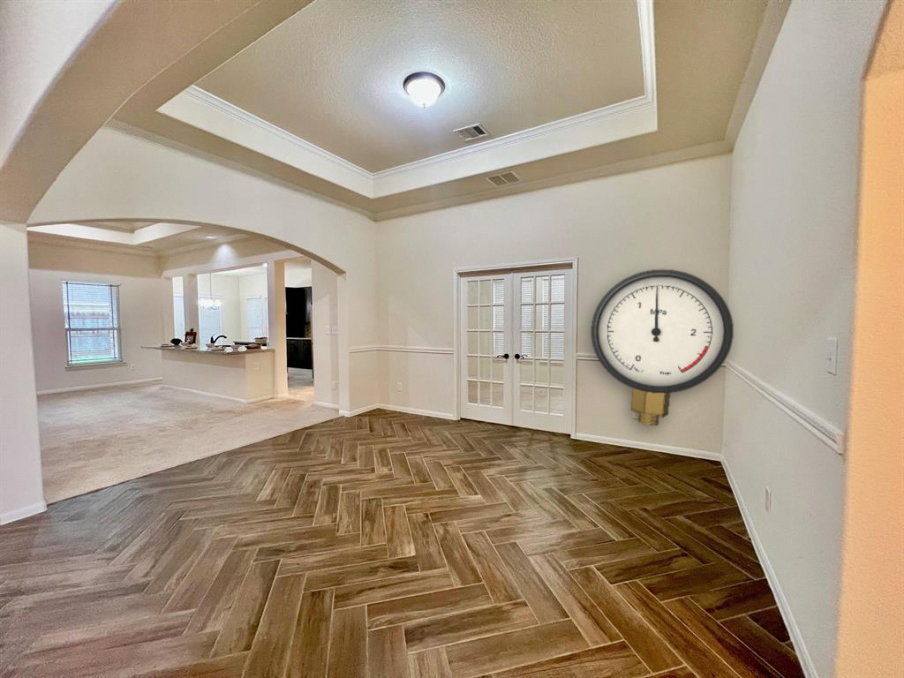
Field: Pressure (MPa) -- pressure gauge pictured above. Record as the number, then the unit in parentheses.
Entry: 1.25 (MPa)
